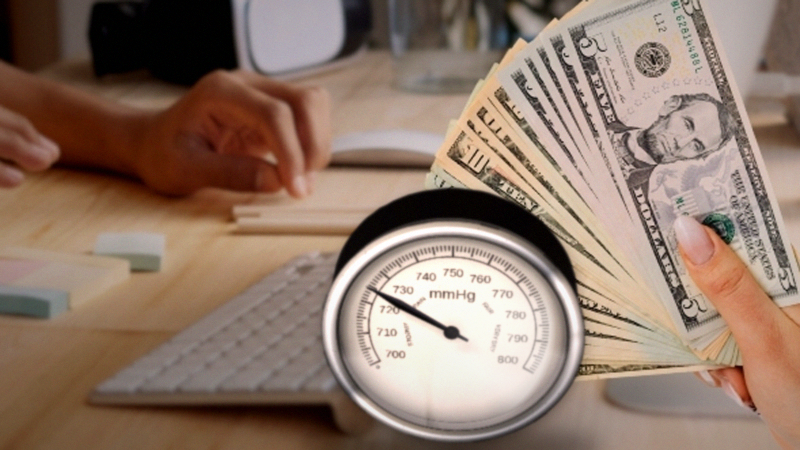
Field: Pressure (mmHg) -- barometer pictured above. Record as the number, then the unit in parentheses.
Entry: 725 (mmHg)
